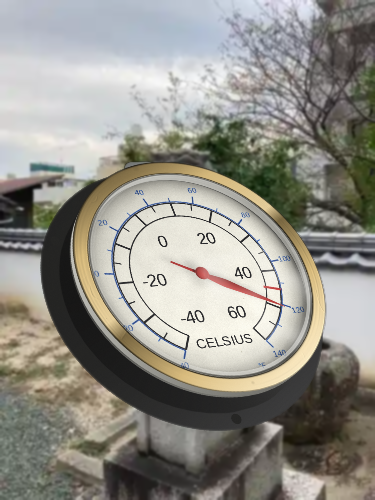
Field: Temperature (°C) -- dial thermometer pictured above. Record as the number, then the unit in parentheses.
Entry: 50 (°C)
